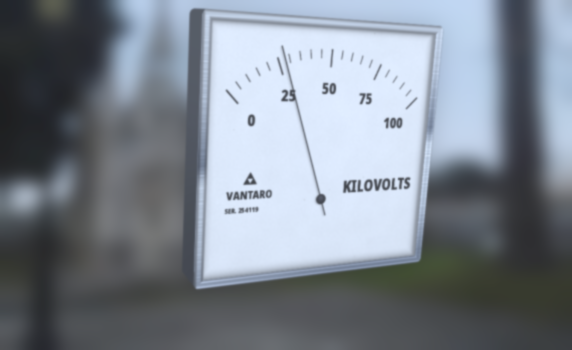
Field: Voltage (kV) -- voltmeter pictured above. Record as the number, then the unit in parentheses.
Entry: 27.5 (kV)
